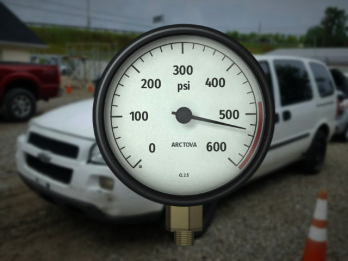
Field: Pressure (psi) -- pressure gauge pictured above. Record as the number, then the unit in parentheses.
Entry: 530 (psi)
